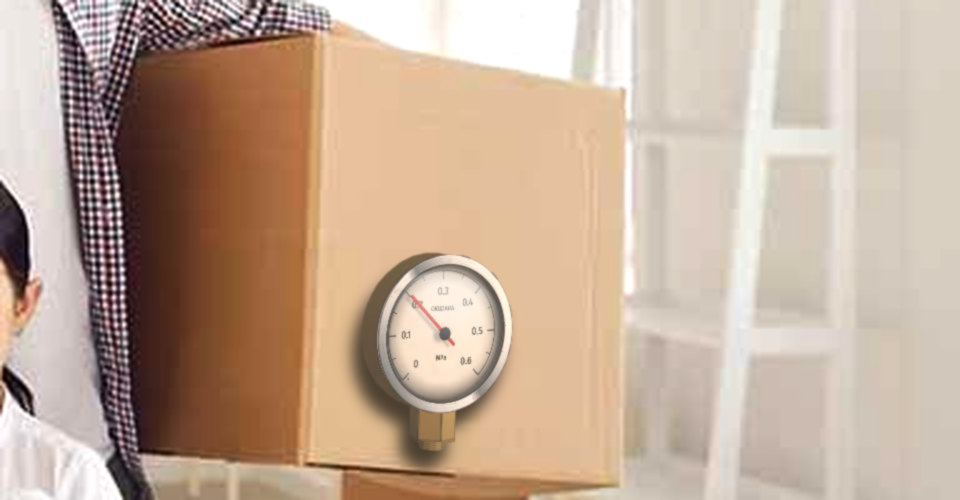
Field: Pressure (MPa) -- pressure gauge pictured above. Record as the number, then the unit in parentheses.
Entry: 0.2 (MPa)
